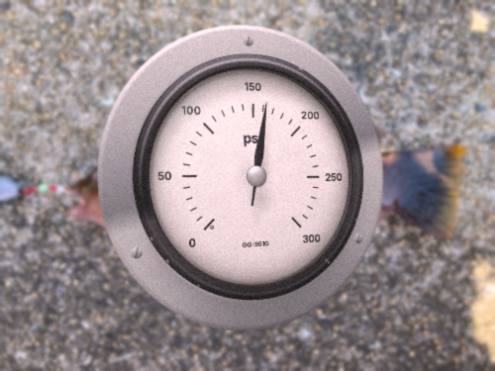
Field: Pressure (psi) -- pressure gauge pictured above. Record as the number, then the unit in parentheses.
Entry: 160 (psi)
